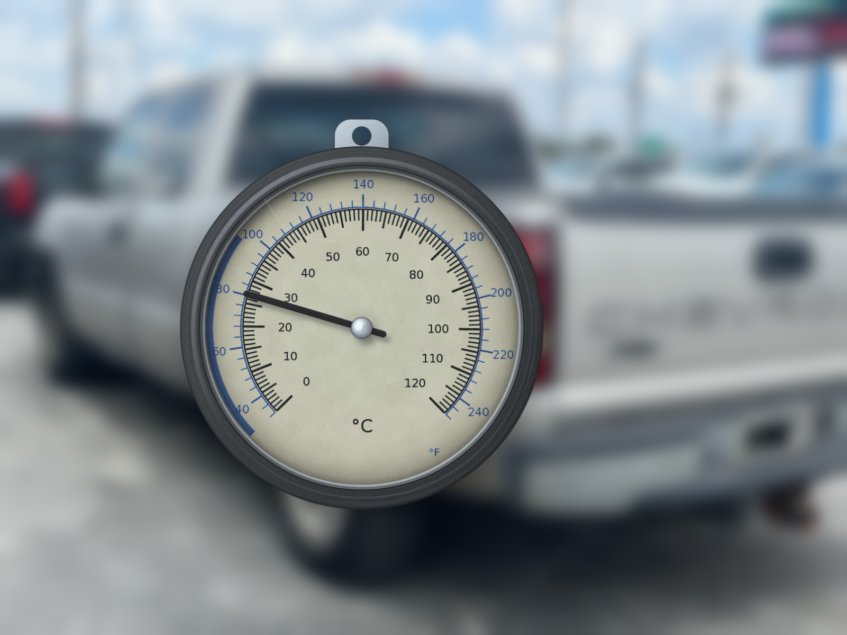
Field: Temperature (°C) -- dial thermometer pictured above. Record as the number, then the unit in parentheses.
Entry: 27 (°C)
